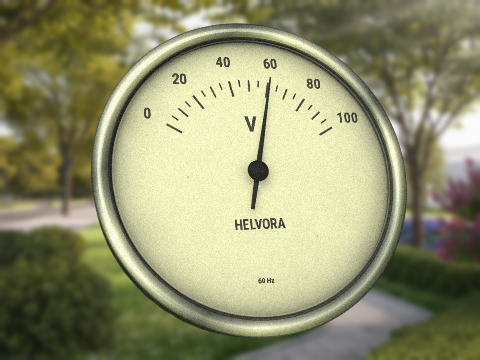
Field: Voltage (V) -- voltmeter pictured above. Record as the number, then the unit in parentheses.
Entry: 60 (V)
